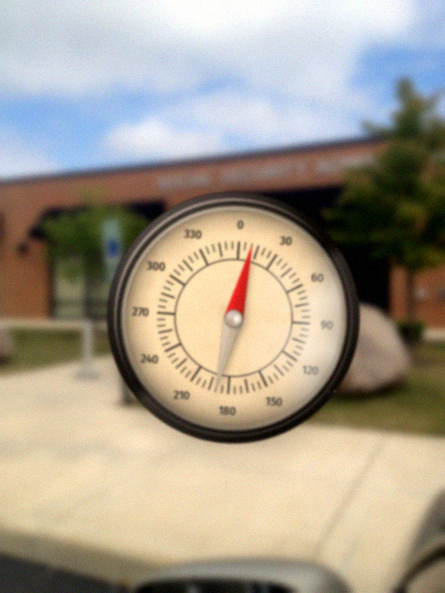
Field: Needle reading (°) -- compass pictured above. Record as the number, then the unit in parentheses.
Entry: 10 (°)
